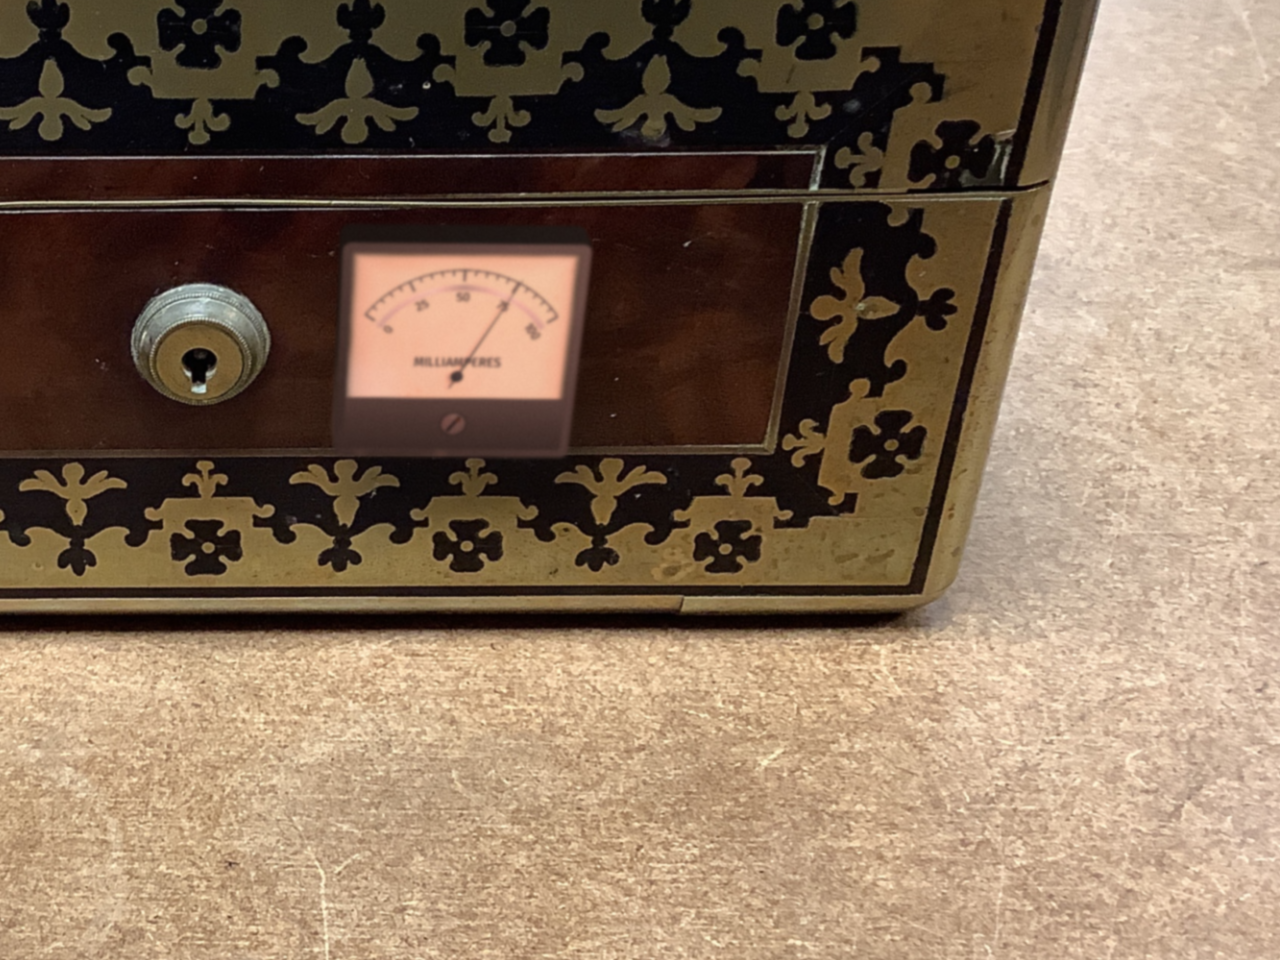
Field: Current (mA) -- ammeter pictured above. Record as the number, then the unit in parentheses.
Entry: 75 (mA)
